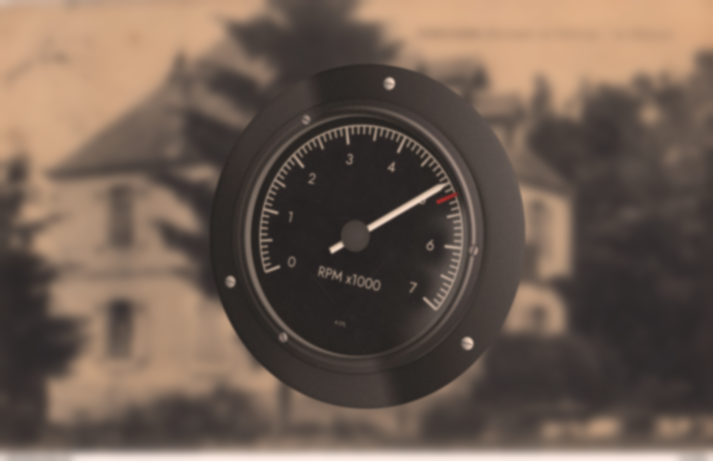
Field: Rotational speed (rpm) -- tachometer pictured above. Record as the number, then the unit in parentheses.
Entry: 5000 (rpm)
